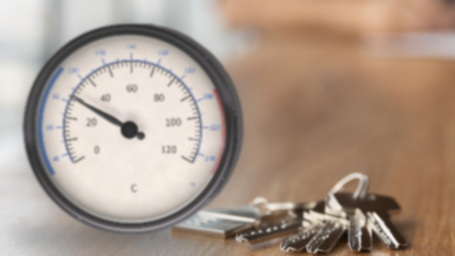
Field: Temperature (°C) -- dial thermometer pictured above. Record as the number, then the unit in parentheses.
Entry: 30 (°C)
